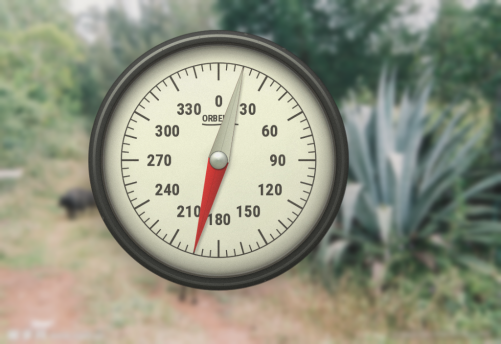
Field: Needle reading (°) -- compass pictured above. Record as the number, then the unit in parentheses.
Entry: 195 (°)
